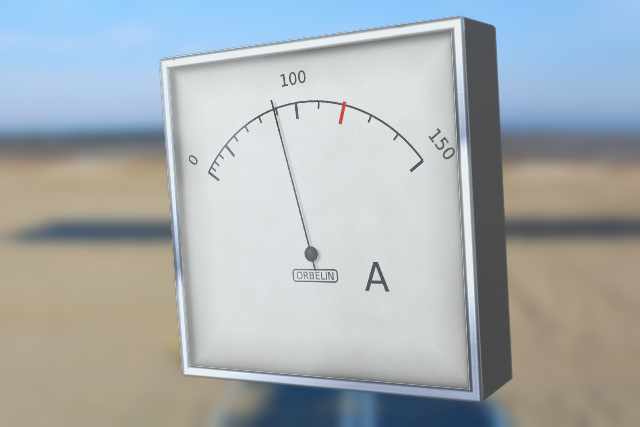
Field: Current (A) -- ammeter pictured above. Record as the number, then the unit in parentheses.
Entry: 90 (A)
